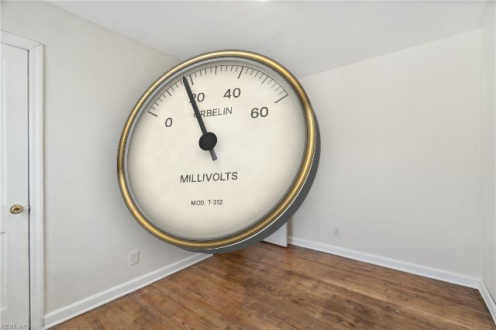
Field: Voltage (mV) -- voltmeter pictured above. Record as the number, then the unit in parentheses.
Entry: 18 (mV)
